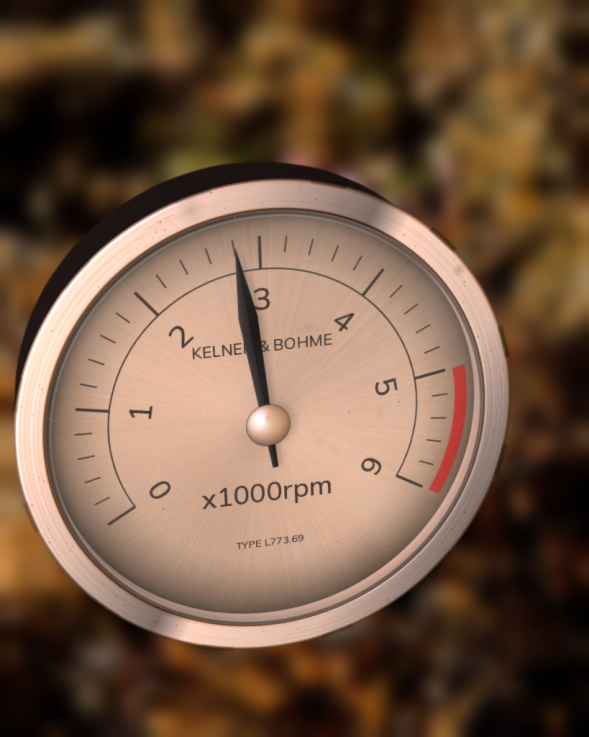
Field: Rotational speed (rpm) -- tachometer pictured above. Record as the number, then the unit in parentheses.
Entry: 2800 (rpm)
